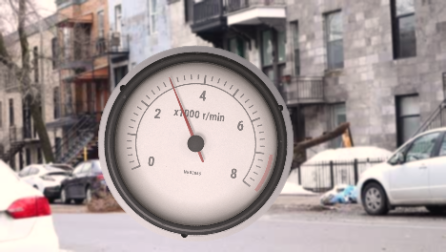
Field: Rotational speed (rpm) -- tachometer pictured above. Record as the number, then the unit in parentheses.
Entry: 3000 (rpm)
